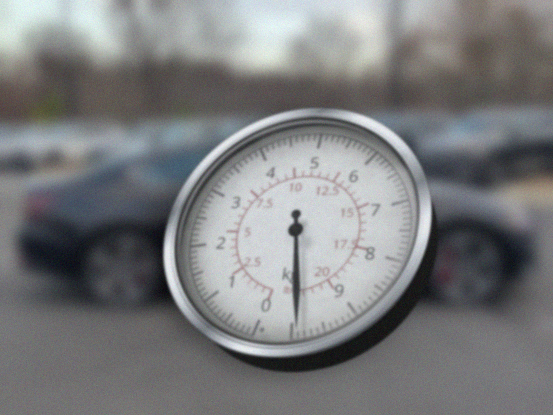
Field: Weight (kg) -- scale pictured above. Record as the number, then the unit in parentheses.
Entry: 9.9 (kg)
